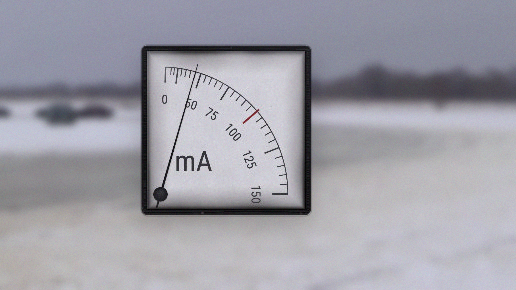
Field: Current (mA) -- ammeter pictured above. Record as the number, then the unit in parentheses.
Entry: 45 (mA)
